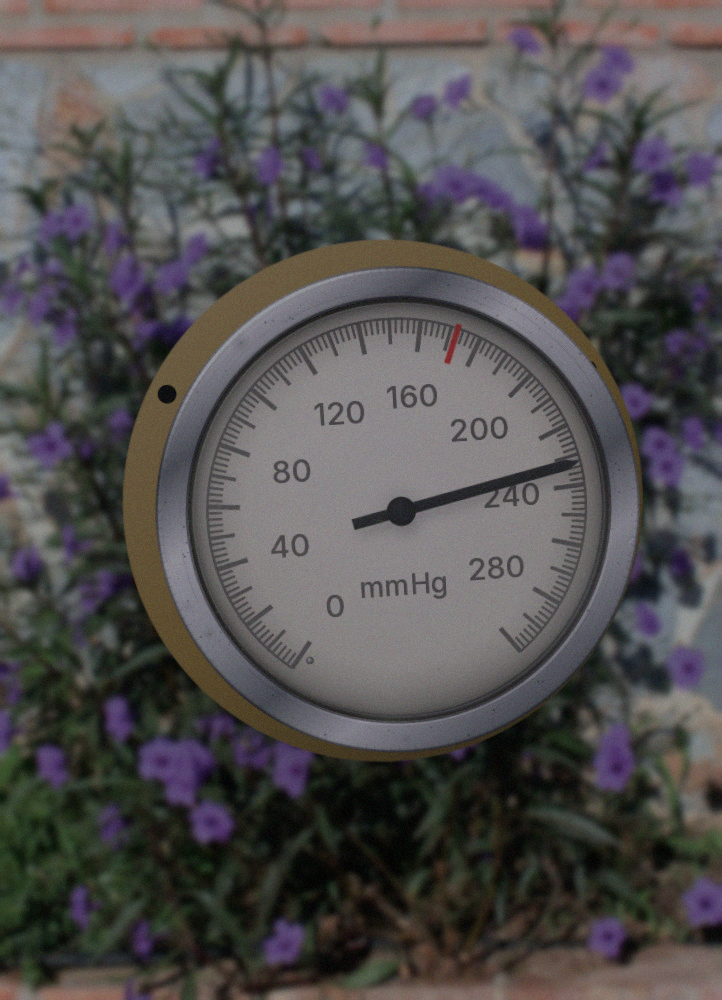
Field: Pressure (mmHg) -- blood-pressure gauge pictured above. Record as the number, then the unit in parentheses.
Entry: 232 (mmHg)
